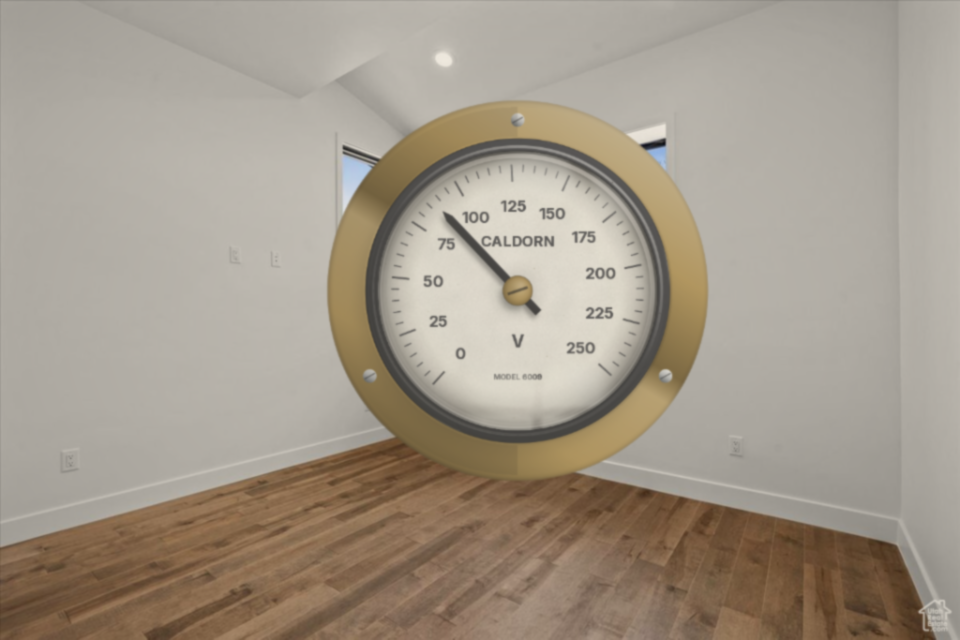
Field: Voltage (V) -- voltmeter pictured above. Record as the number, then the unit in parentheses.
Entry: 87.5 (V)
